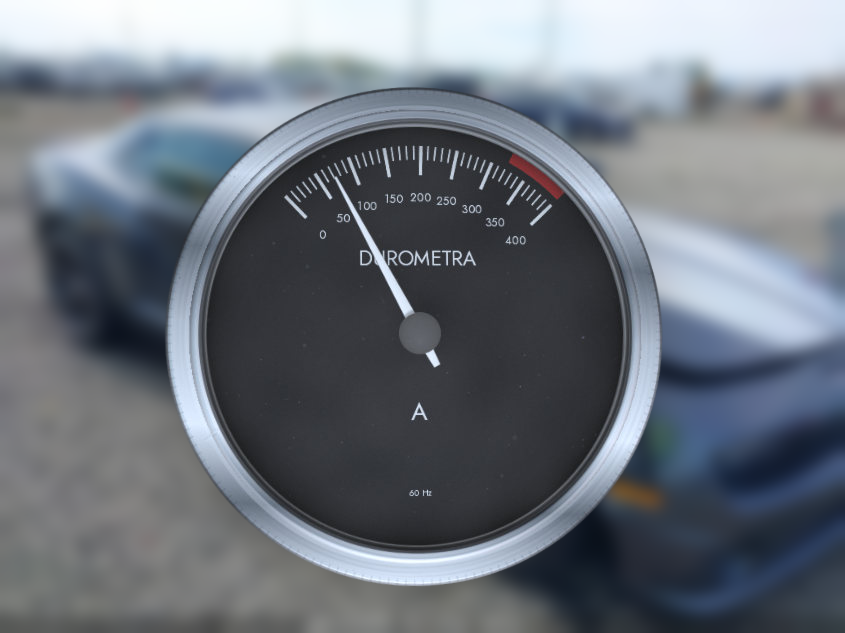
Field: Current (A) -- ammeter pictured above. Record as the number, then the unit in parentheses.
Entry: 70 (A)
